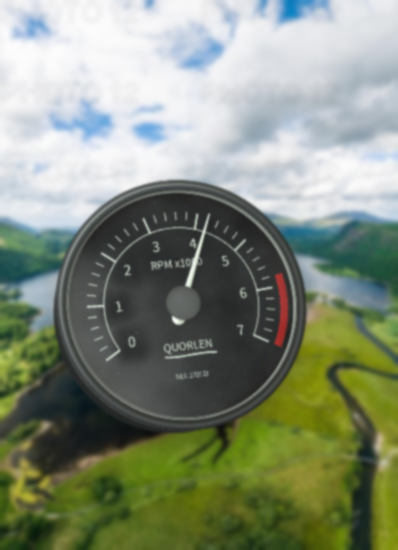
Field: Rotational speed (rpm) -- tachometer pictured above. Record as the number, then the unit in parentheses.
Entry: 4200 (rpm)
